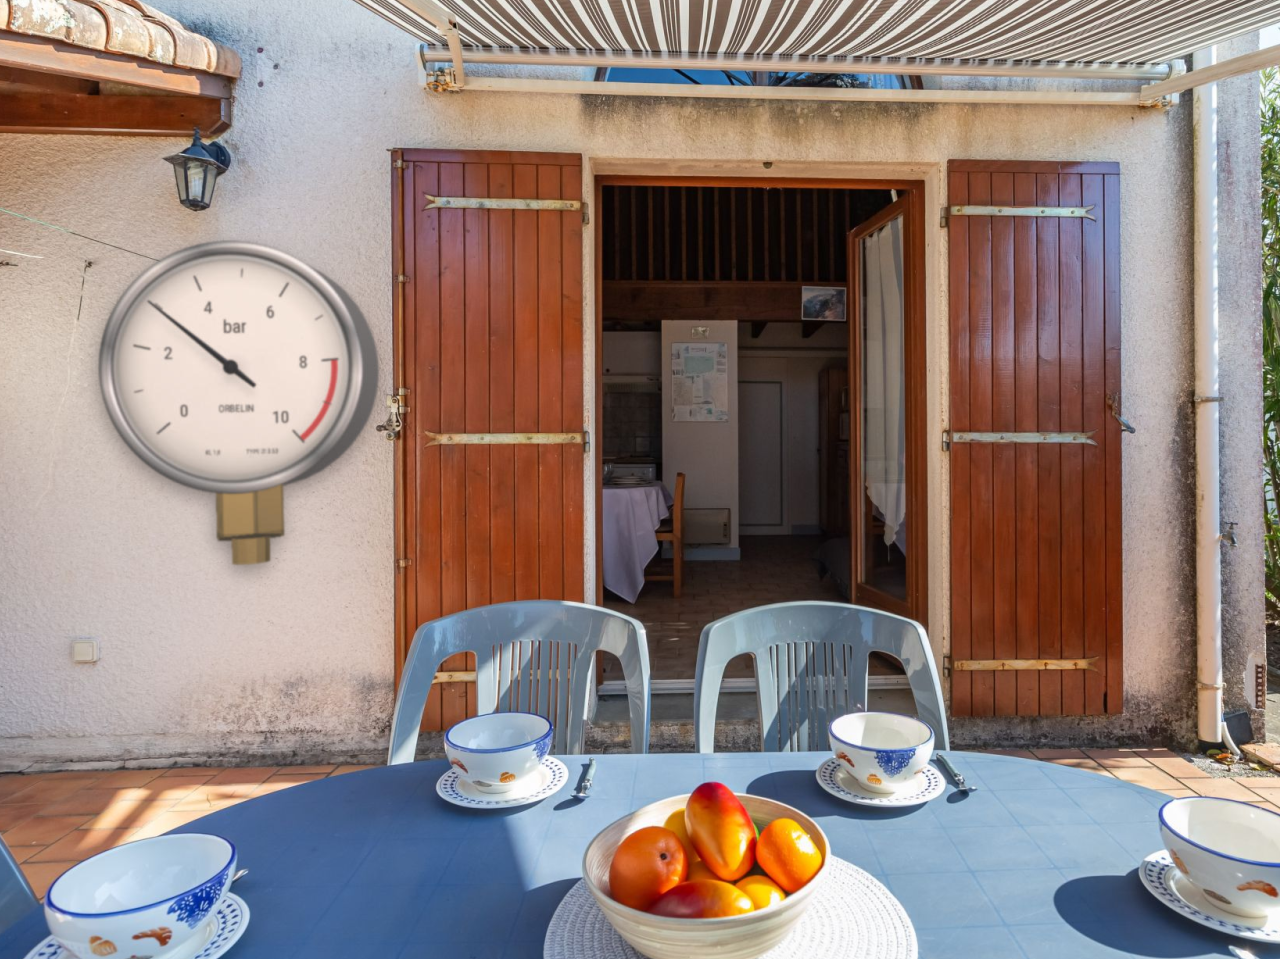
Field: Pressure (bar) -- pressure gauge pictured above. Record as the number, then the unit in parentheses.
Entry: 3 (bar)
